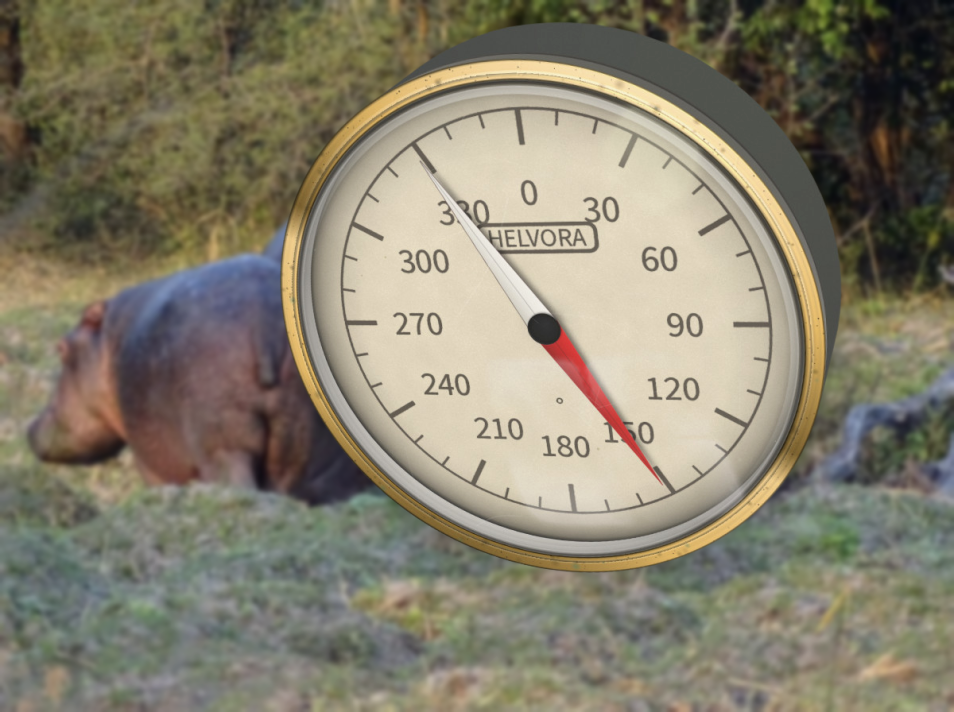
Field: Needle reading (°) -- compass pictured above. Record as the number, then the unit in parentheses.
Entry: 150 (°)
